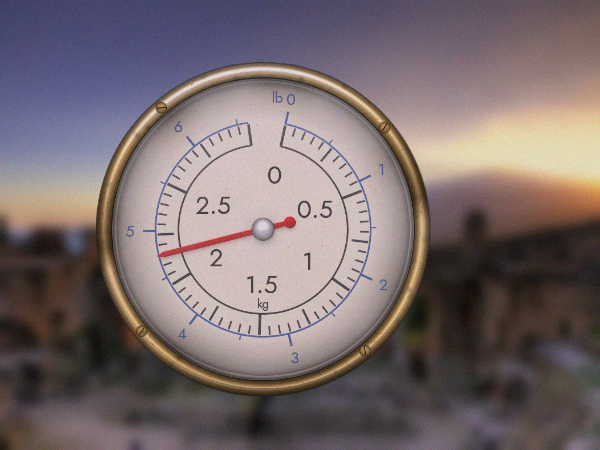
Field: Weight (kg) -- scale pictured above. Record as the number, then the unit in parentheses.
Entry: 2.15 (kg)
